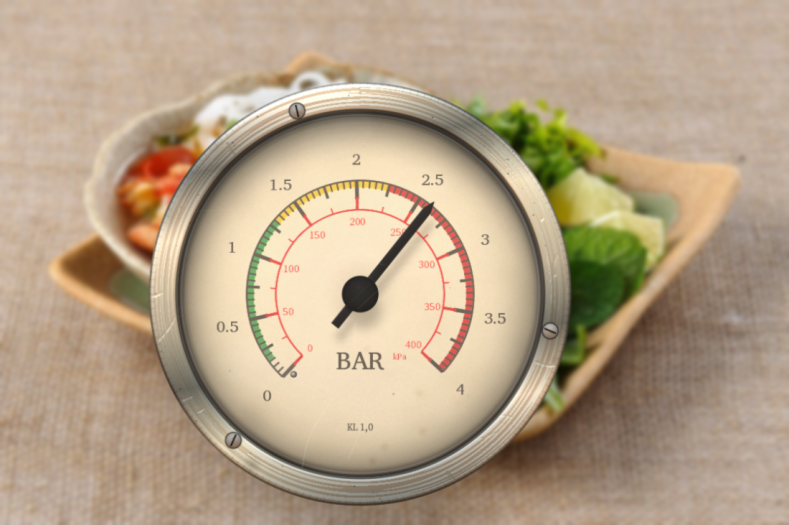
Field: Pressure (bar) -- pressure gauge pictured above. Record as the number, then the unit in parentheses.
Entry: 2.6 (bar)
